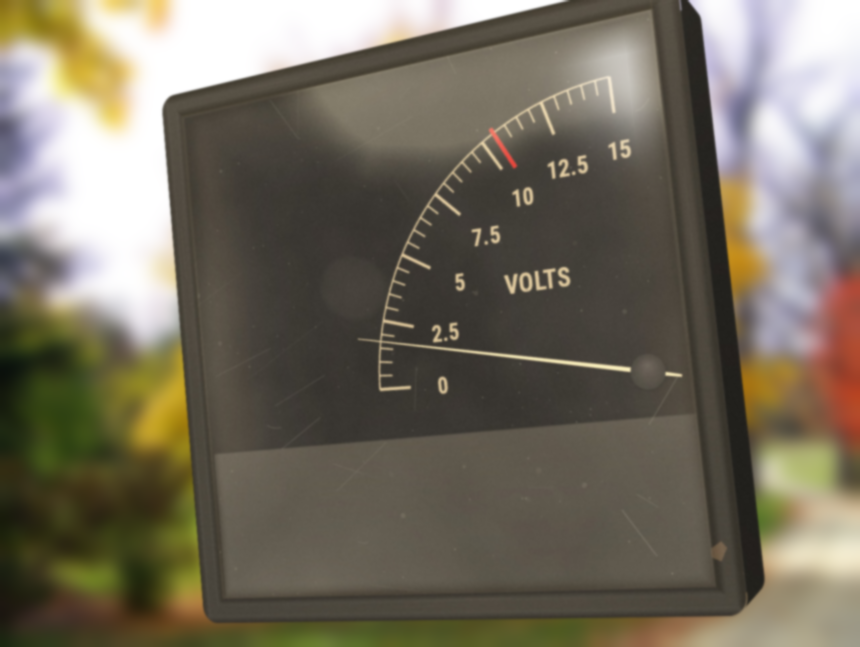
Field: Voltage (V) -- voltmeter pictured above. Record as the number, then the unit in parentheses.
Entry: 1.75 (V)
